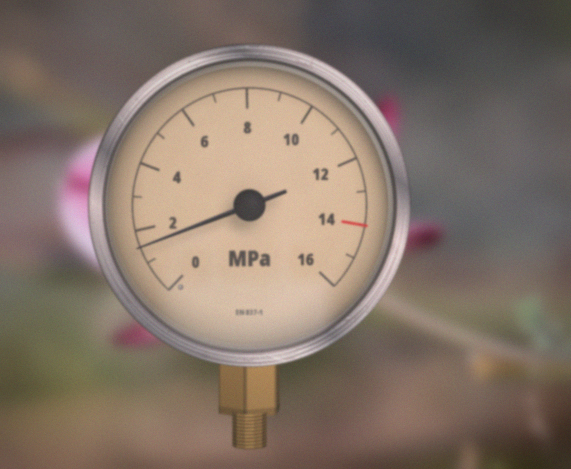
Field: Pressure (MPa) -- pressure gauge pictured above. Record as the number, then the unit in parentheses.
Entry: 1.5 (MPa)
